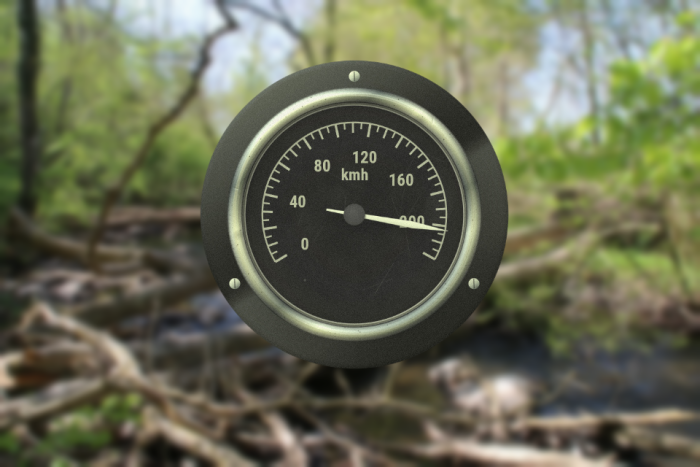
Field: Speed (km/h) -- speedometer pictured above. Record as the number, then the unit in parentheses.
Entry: 202.5 (km/h)
